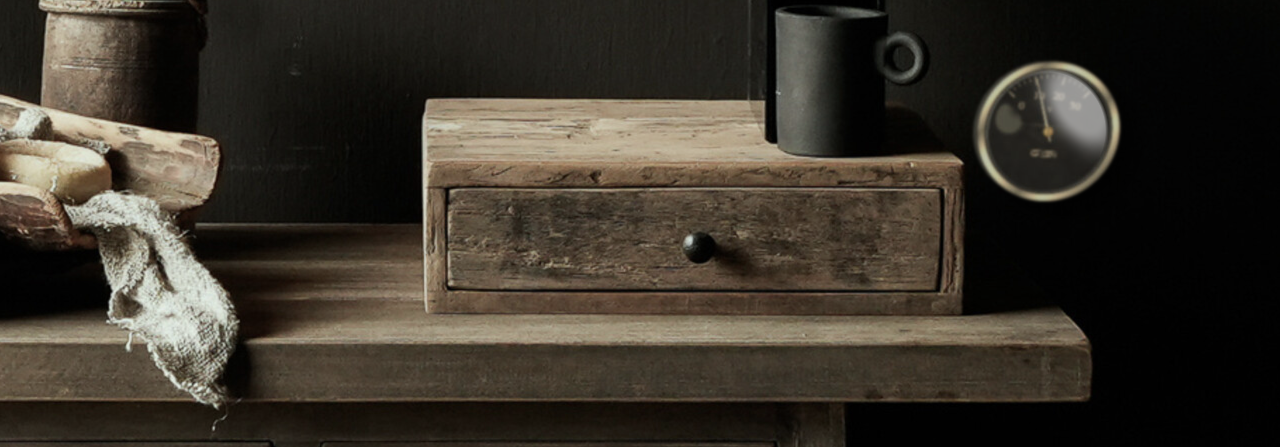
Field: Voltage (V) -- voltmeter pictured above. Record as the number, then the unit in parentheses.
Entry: 10 (V)
